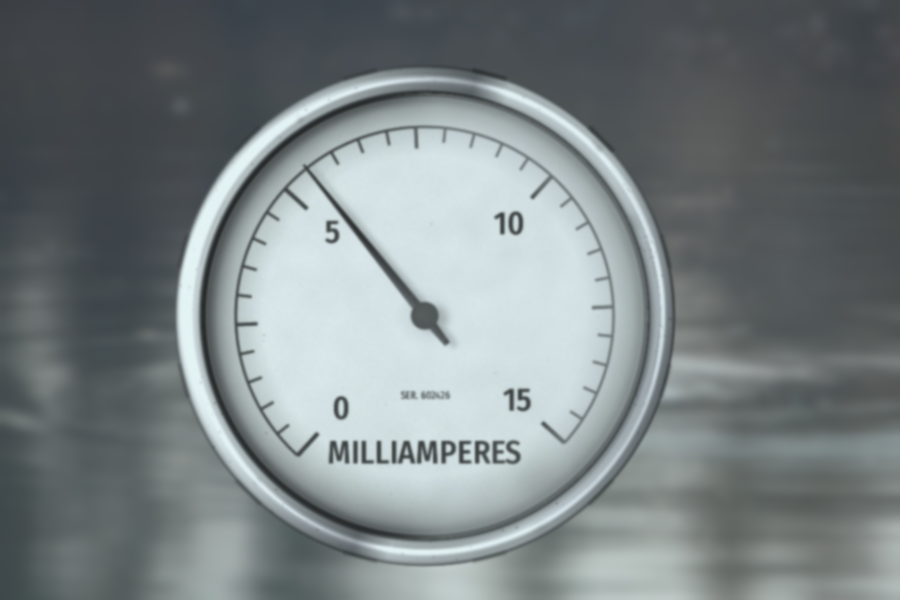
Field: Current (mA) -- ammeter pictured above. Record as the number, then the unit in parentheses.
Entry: 5.5 (mA)
